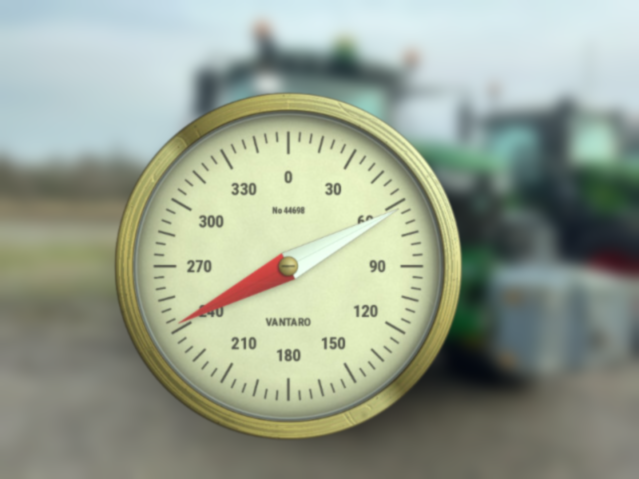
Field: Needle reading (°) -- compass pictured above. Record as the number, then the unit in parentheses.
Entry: 242.5 (°)
